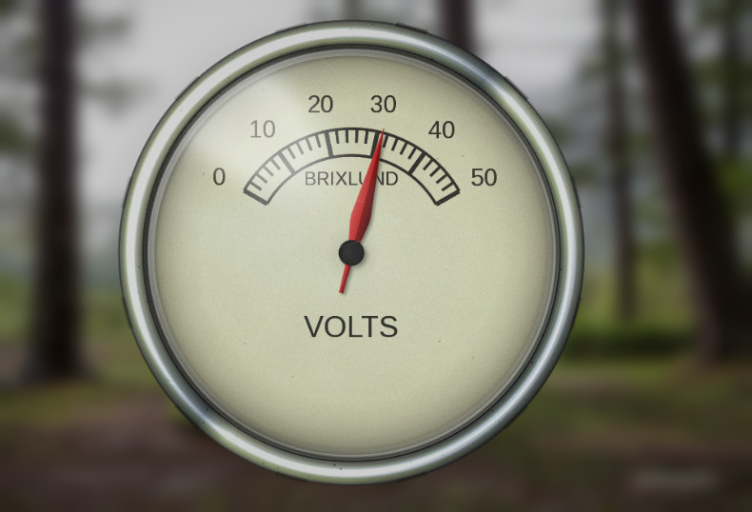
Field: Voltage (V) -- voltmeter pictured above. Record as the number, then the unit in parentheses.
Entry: 31 (V)
